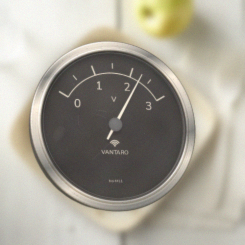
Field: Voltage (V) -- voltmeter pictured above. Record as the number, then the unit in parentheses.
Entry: 2.25 (V)
